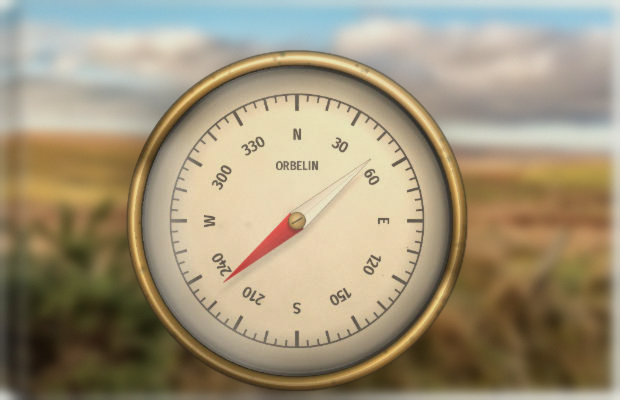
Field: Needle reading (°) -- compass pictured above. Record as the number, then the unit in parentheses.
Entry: 230 (°)
